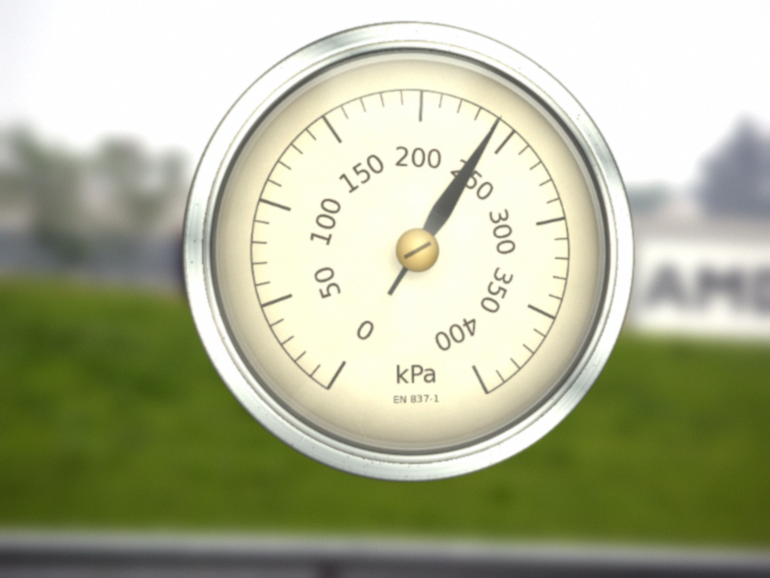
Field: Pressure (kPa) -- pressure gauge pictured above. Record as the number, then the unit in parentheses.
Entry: 240 (kPa)
